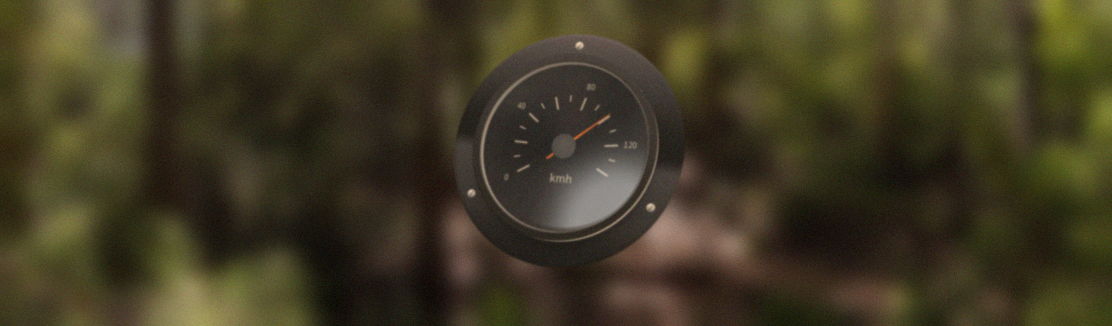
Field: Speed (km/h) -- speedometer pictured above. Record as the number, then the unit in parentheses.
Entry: 100 (km/h)
